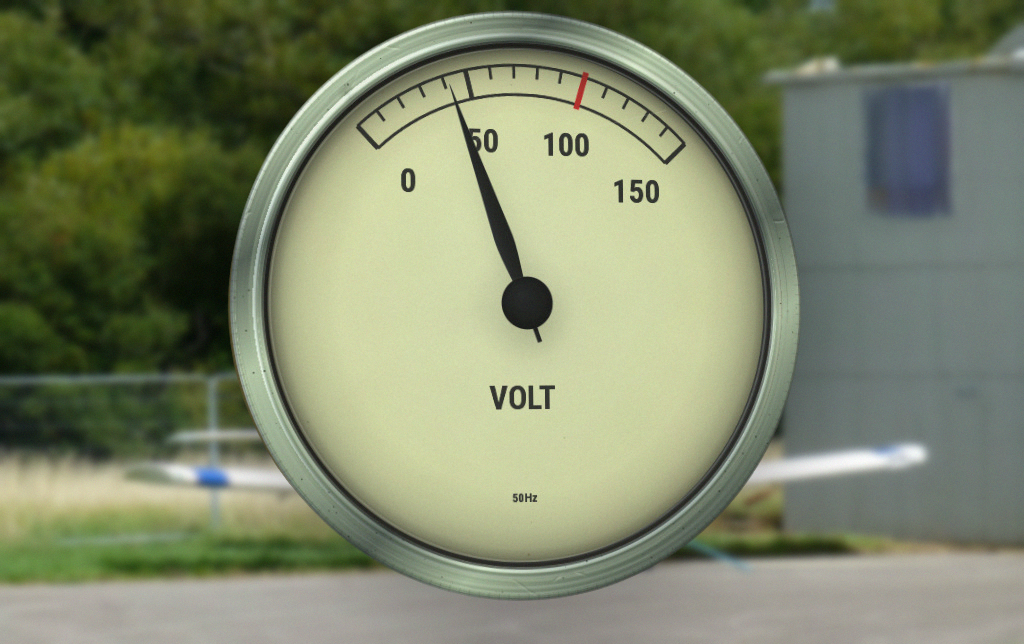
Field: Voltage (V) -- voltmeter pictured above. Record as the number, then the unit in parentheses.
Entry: 40 (V)
